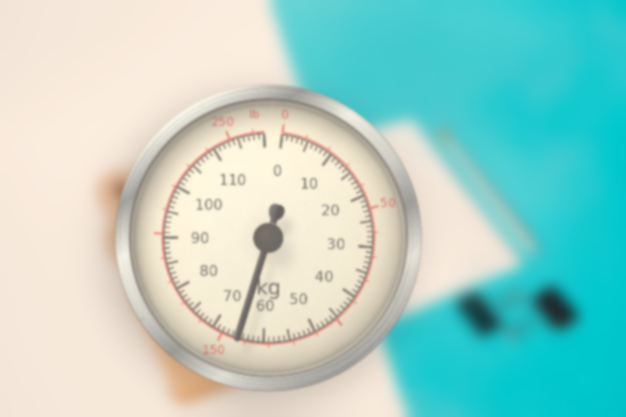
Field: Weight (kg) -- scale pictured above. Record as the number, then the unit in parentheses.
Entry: 65 (kg)
